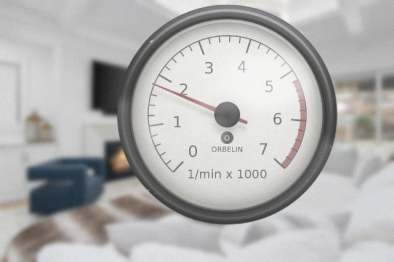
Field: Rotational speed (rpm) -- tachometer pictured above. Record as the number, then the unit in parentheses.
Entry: 1800 (rpm)
